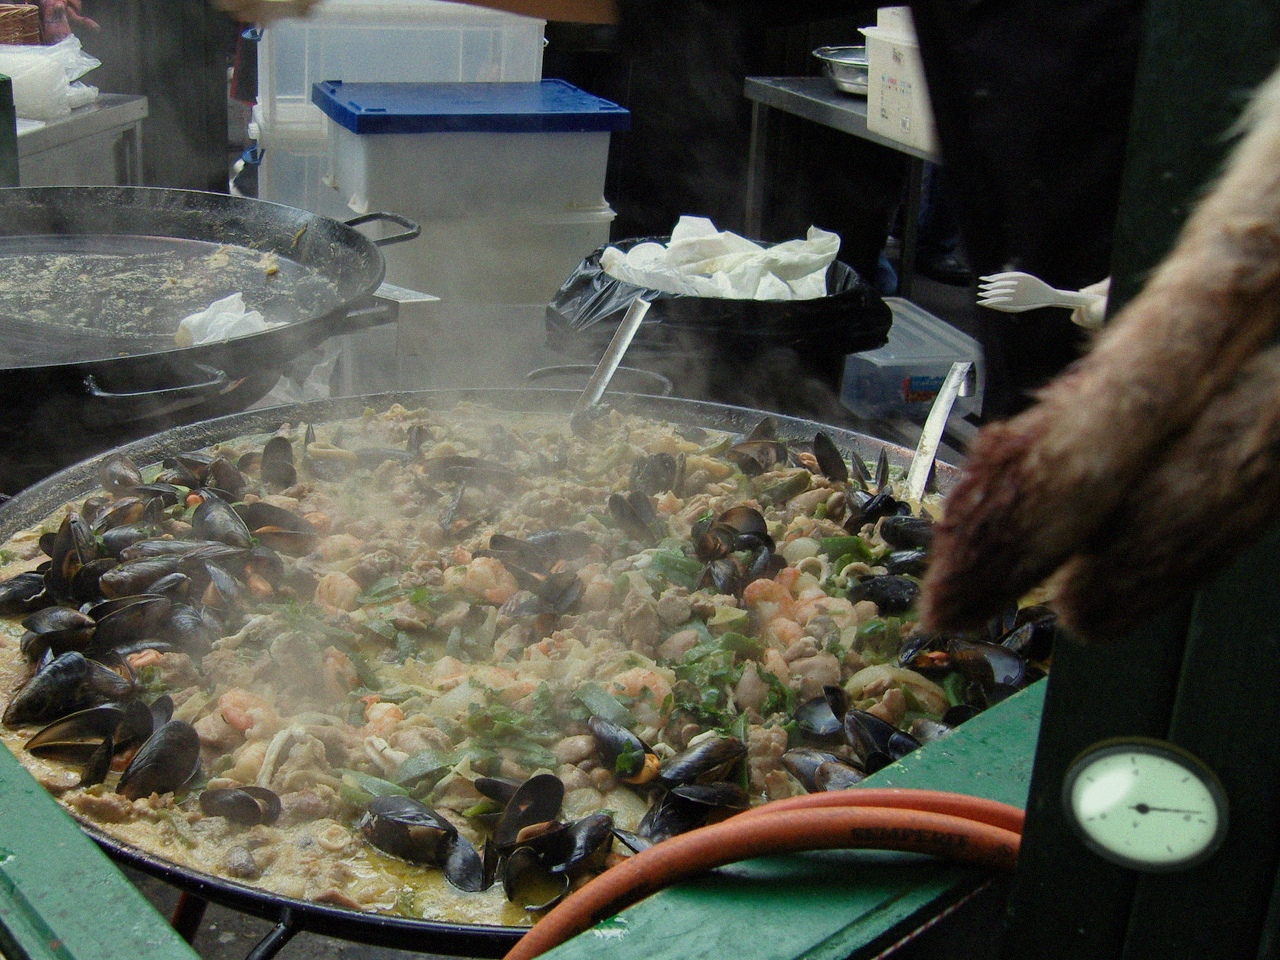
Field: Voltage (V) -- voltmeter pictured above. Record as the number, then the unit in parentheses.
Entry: 7.5 (V)
